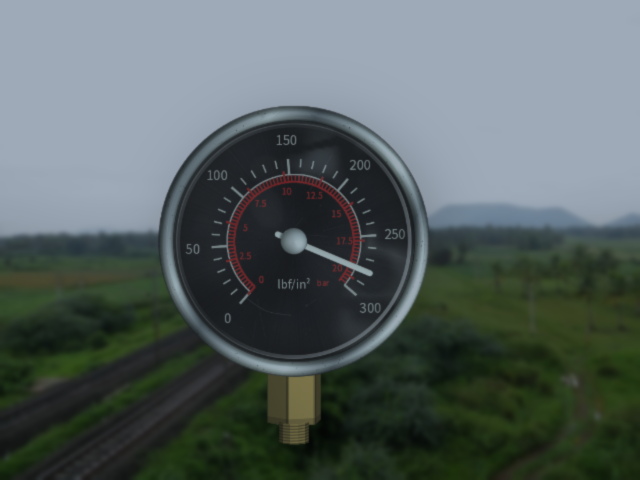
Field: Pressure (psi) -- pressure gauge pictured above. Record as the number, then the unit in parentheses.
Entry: 280 (psi)
